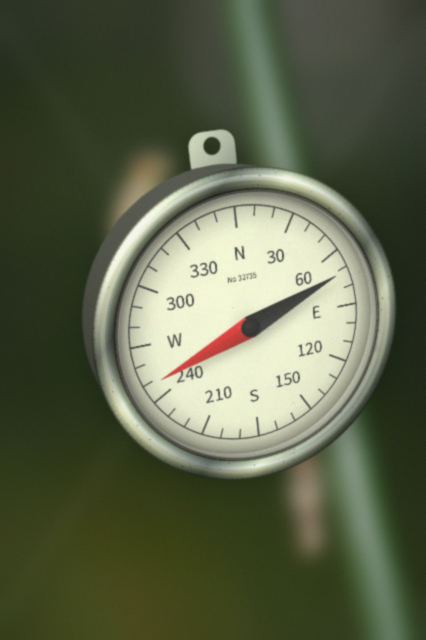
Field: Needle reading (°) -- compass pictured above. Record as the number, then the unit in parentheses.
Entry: 250 (°)
